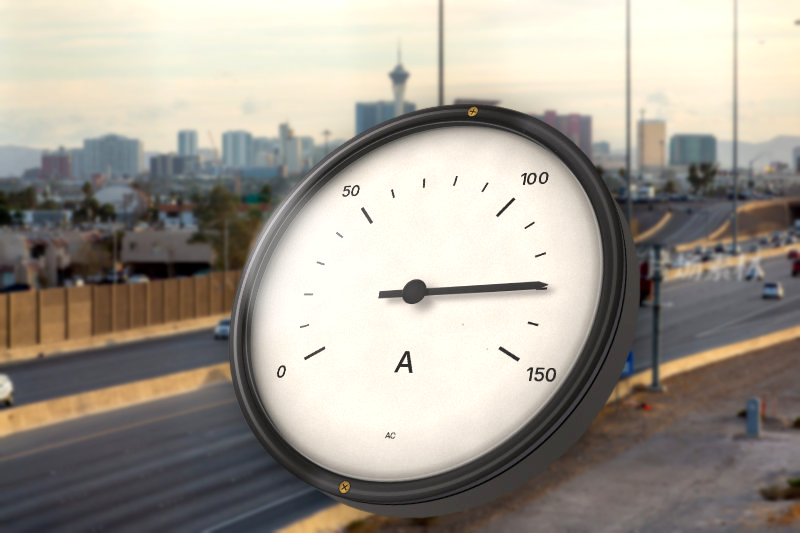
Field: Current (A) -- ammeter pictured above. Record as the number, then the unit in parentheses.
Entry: 130 (A)
